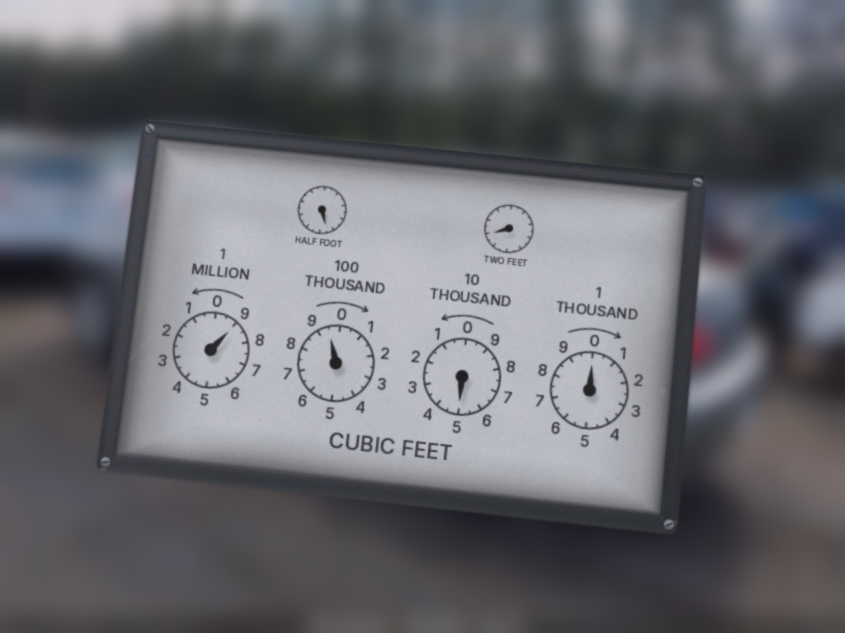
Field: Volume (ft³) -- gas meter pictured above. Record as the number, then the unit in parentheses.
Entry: 895000 (ft³)
